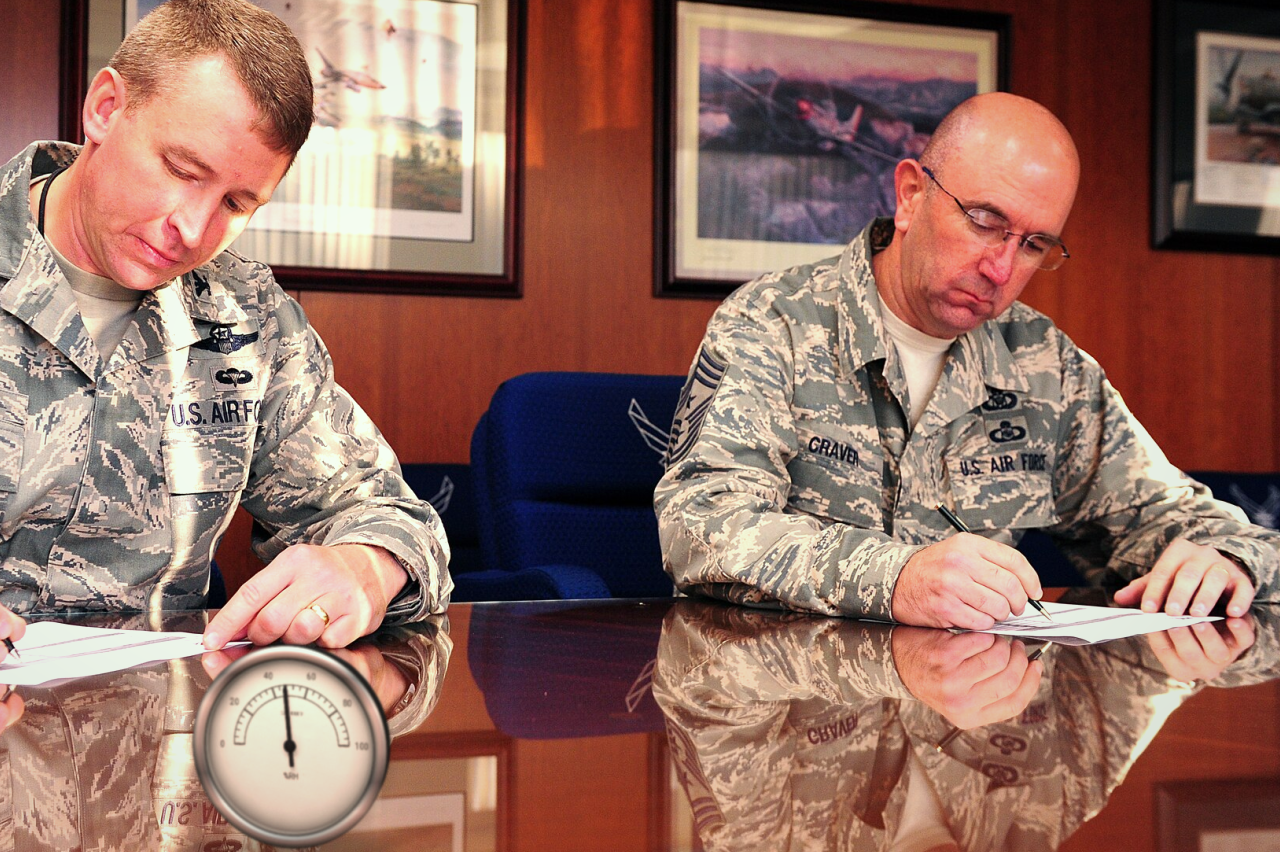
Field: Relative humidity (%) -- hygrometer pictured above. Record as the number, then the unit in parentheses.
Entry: 48 (%)
